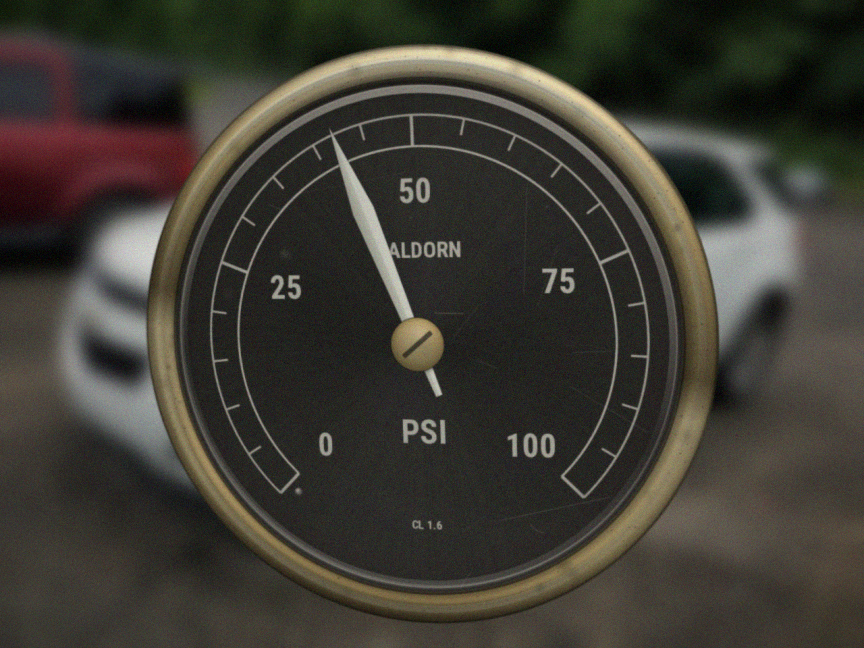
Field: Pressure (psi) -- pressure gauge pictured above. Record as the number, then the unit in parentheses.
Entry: 42.5 (psi)
